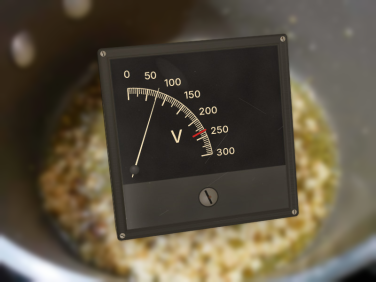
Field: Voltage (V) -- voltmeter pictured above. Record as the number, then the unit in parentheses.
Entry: 75 (V)
